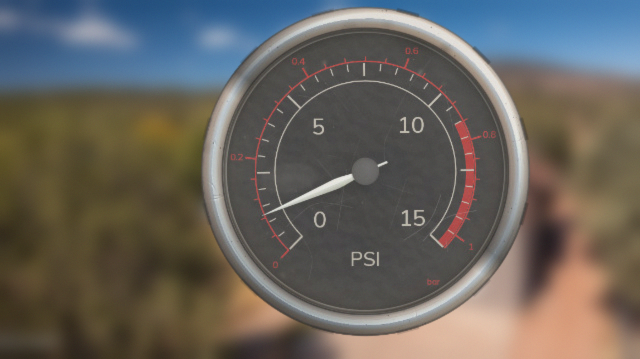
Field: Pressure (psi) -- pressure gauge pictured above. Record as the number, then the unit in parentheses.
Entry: 1.25 (psi)
